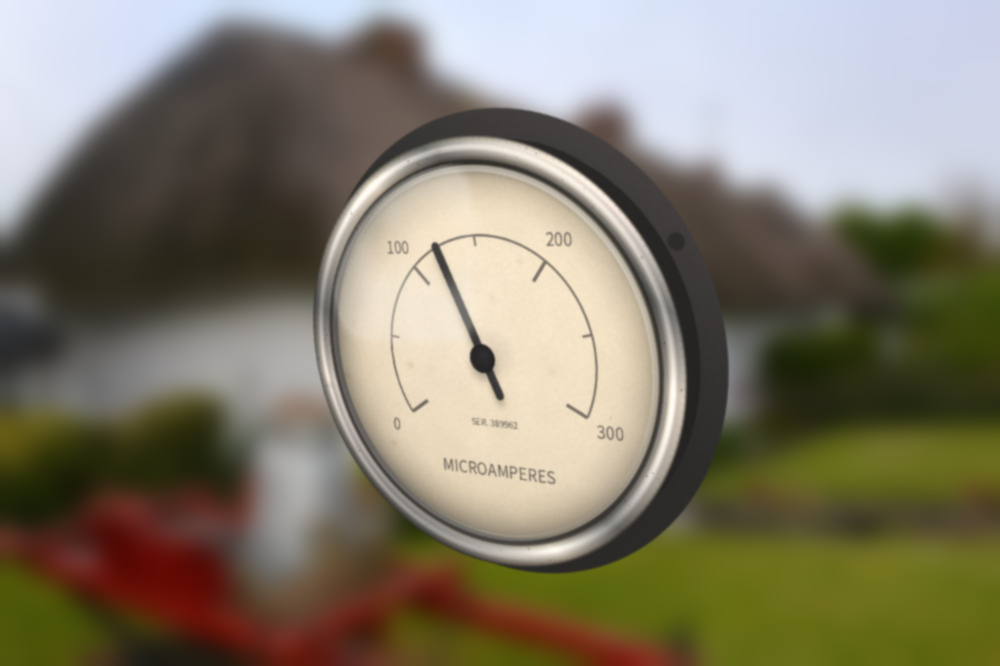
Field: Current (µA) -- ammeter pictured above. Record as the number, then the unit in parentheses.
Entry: 125 (µA)
